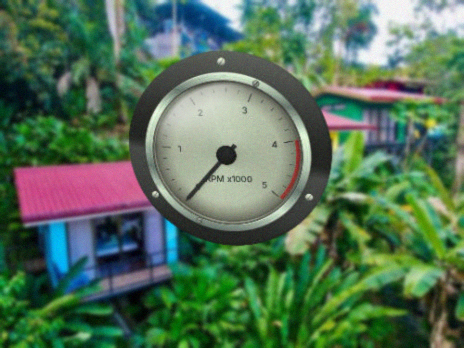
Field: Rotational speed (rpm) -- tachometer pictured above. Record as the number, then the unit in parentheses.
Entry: 0 (rpm)
